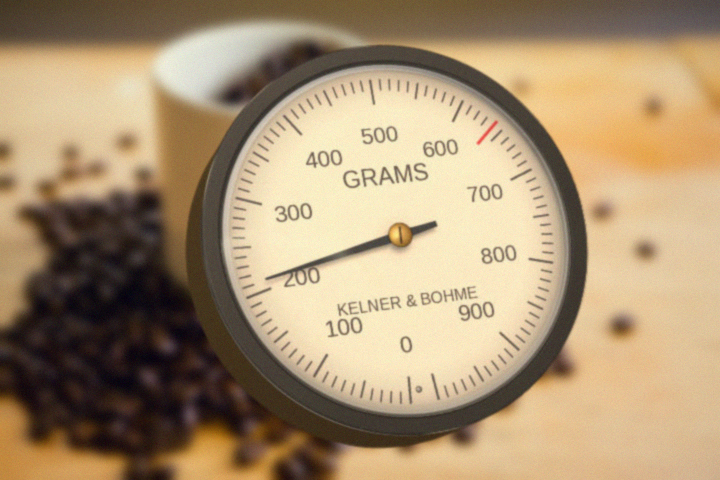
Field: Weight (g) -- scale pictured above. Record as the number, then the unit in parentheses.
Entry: 210 (g)
